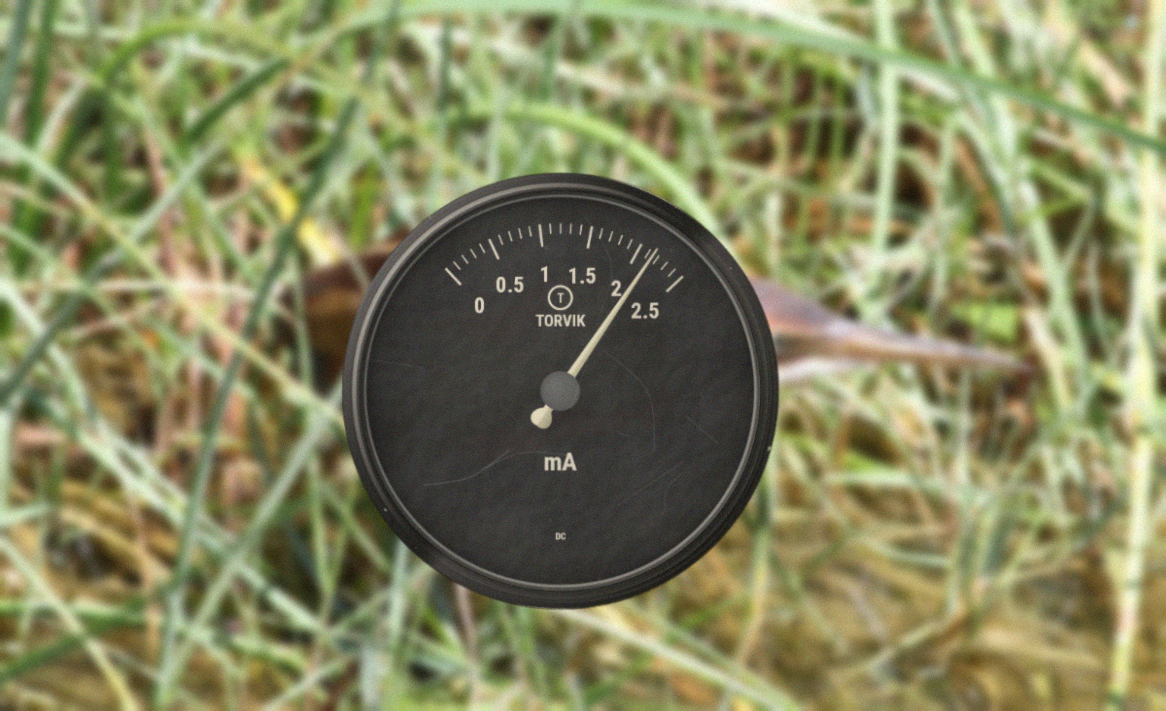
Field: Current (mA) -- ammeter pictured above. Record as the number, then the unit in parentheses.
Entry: 2.15 (mA)
